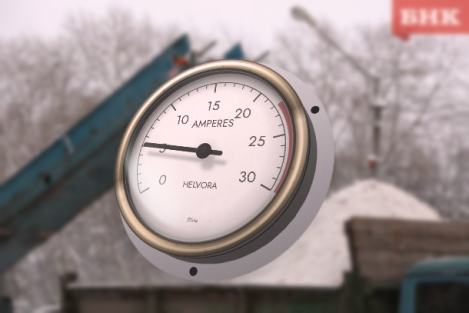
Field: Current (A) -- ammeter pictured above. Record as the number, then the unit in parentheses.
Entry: 5 (A)
